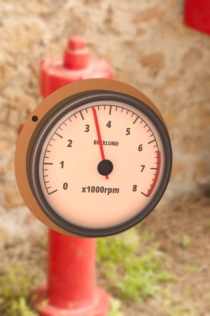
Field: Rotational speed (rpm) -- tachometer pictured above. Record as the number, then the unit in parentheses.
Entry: 3400 (rpm)
